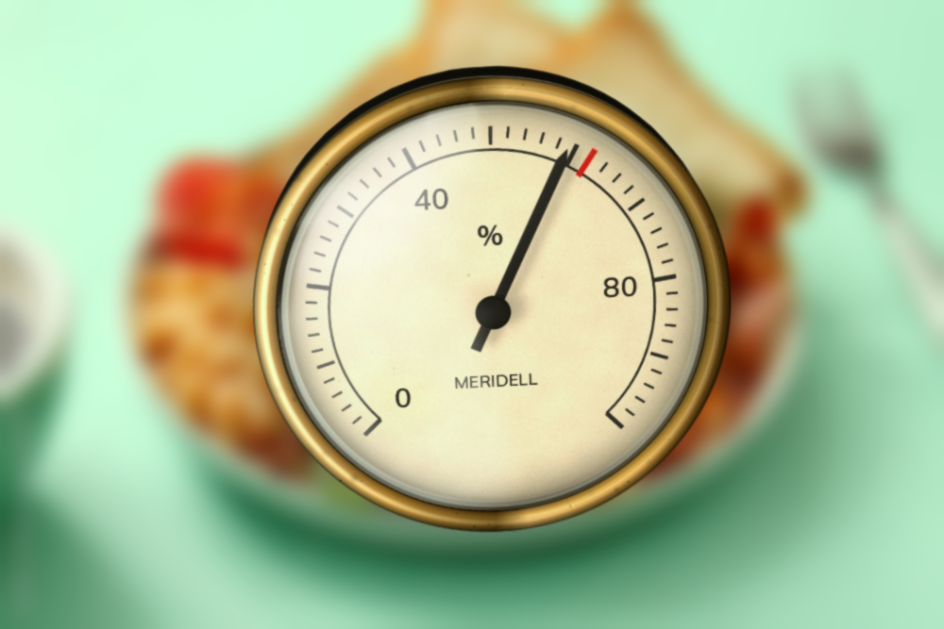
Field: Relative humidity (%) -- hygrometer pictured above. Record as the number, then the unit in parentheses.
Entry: 59 (%)
